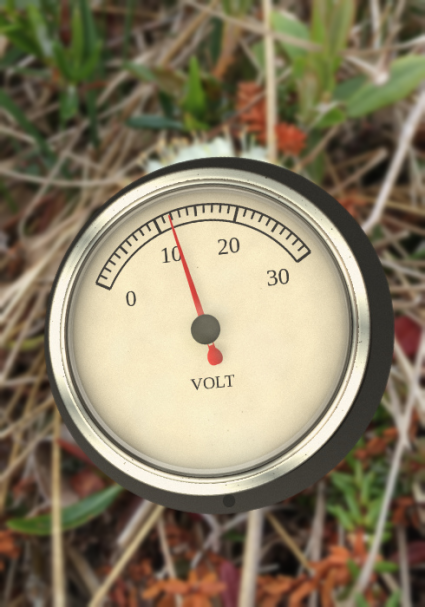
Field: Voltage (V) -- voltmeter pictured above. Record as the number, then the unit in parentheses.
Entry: 12 (V)
